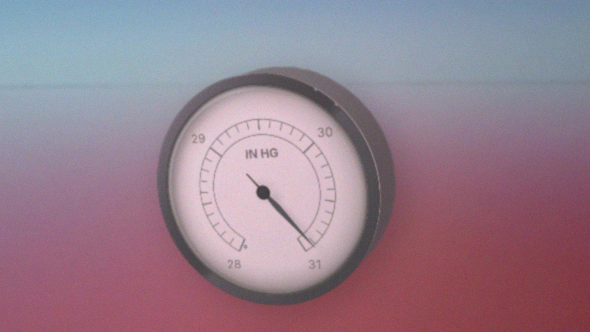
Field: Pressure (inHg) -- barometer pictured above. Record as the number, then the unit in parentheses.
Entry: 30.9 (inHg)
